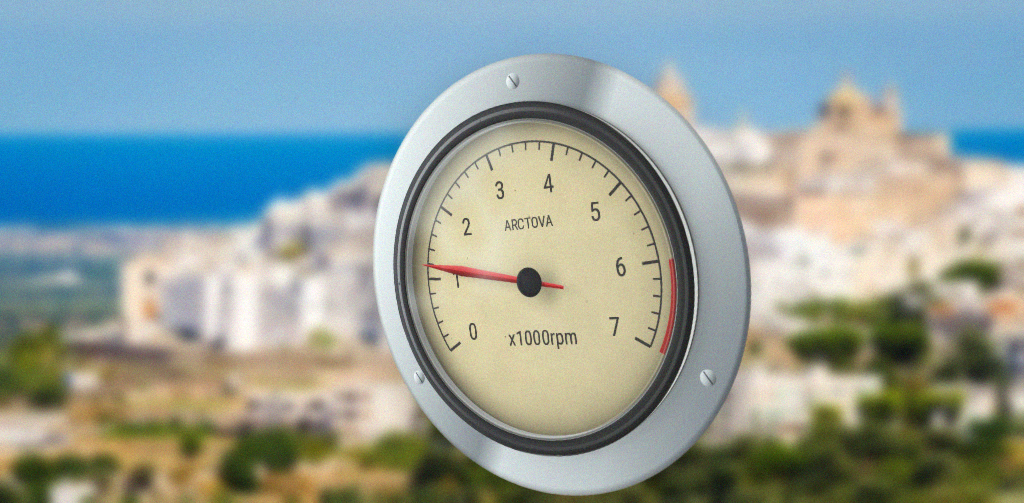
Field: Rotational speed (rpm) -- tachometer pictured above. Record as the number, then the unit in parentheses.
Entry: 1200 (rpm)
